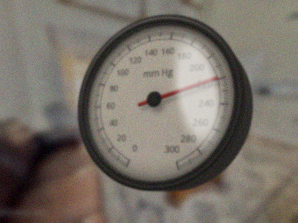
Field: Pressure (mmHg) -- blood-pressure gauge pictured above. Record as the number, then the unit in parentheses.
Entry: 220 (mmHg)
